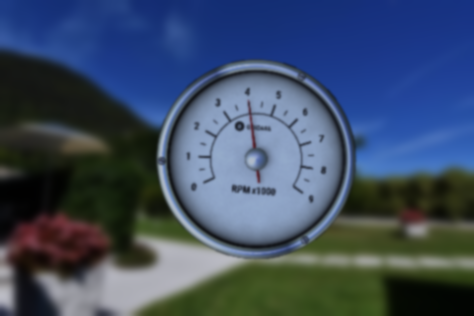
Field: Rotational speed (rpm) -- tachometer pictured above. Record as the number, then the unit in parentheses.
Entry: 4000 (rpm)
